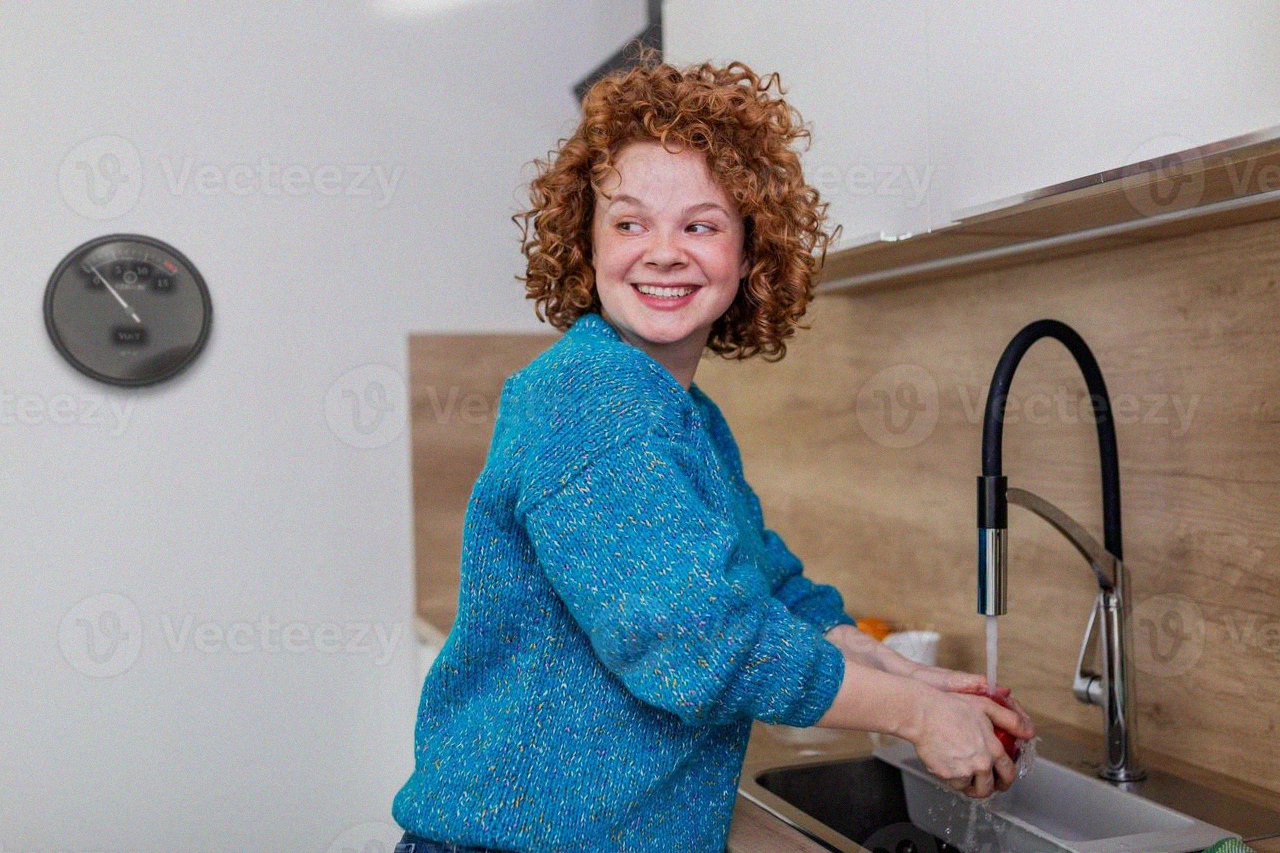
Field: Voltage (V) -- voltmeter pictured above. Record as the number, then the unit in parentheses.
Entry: 1 (V)
